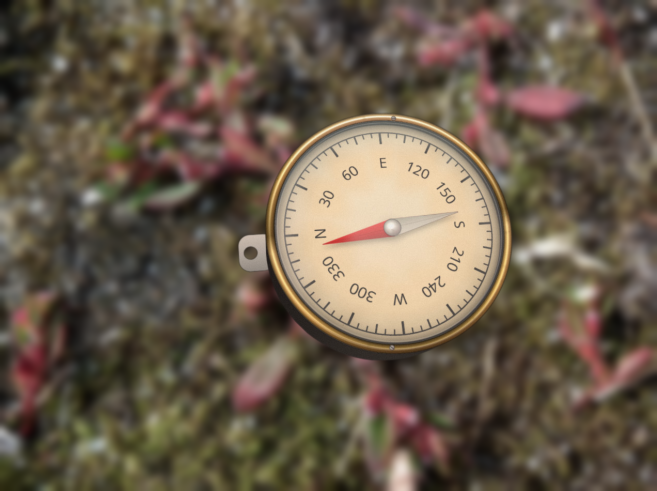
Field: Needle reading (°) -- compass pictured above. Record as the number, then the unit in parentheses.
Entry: 350 (°)
